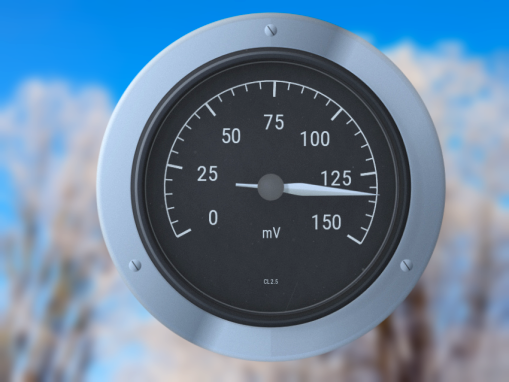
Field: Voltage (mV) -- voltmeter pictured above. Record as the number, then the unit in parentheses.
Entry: 132.5 (mV)
